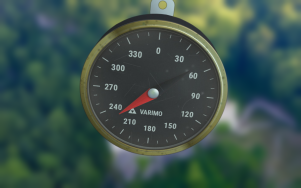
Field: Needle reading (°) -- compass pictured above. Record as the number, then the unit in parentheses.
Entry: 230 (°)
